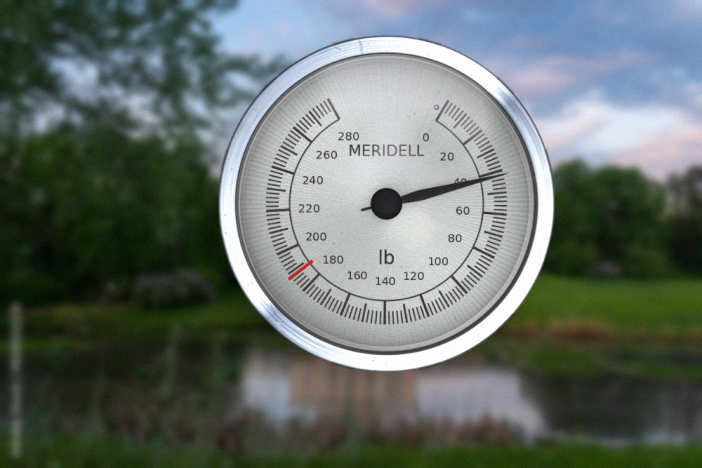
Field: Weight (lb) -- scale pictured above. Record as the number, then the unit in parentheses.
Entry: 42 (lb)
